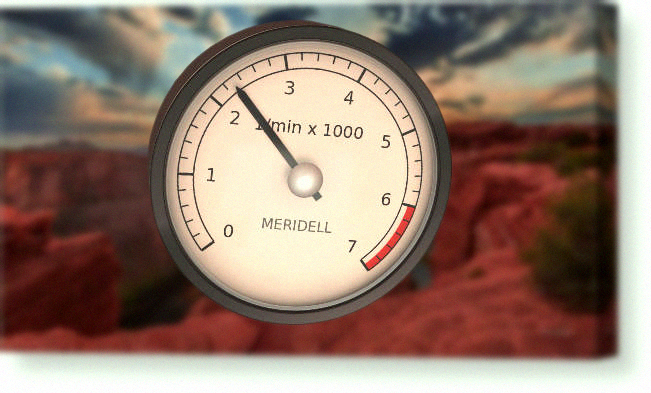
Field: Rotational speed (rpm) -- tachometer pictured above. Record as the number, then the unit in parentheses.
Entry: 2300 (rpm)
